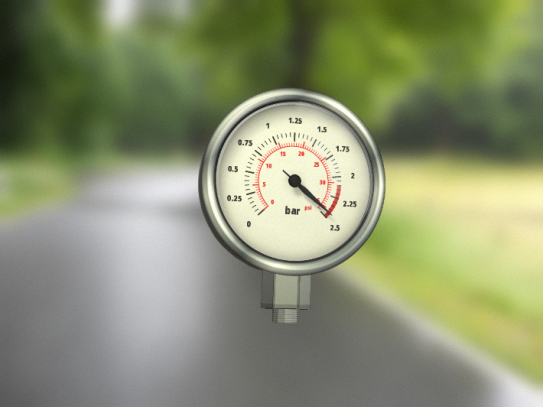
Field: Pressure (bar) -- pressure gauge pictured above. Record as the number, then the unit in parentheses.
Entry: 2.45 (bar)
